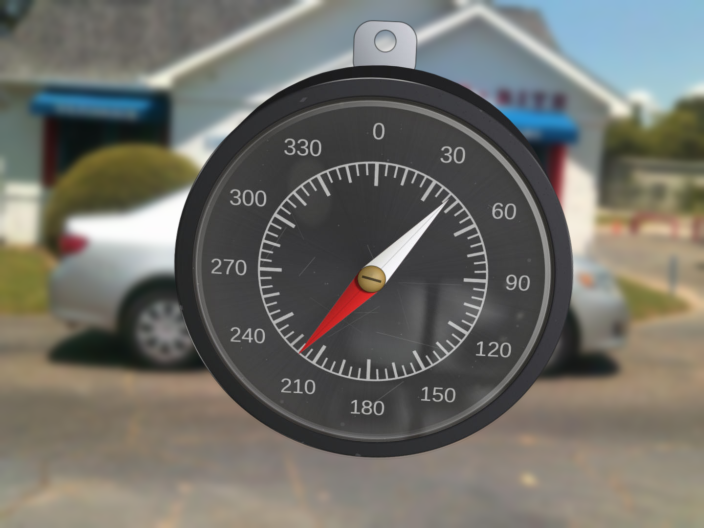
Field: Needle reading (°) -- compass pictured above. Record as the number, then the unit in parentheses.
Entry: 220 (°)
